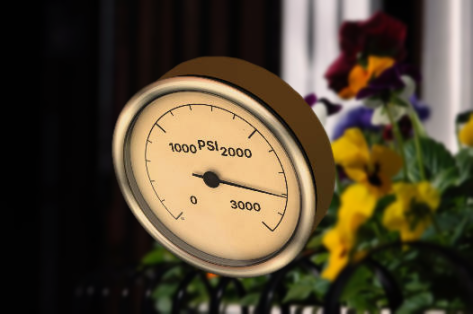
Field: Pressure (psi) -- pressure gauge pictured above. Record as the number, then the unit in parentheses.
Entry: 2600 (psi)
